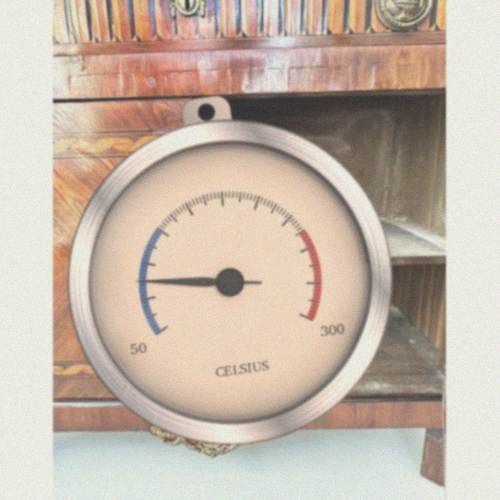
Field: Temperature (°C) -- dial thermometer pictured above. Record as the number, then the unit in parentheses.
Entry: 87.5 (°C)
